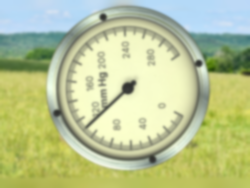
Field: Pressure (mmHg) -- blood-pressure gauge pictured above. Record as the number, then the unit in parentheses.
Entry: 110 (mmHg)
